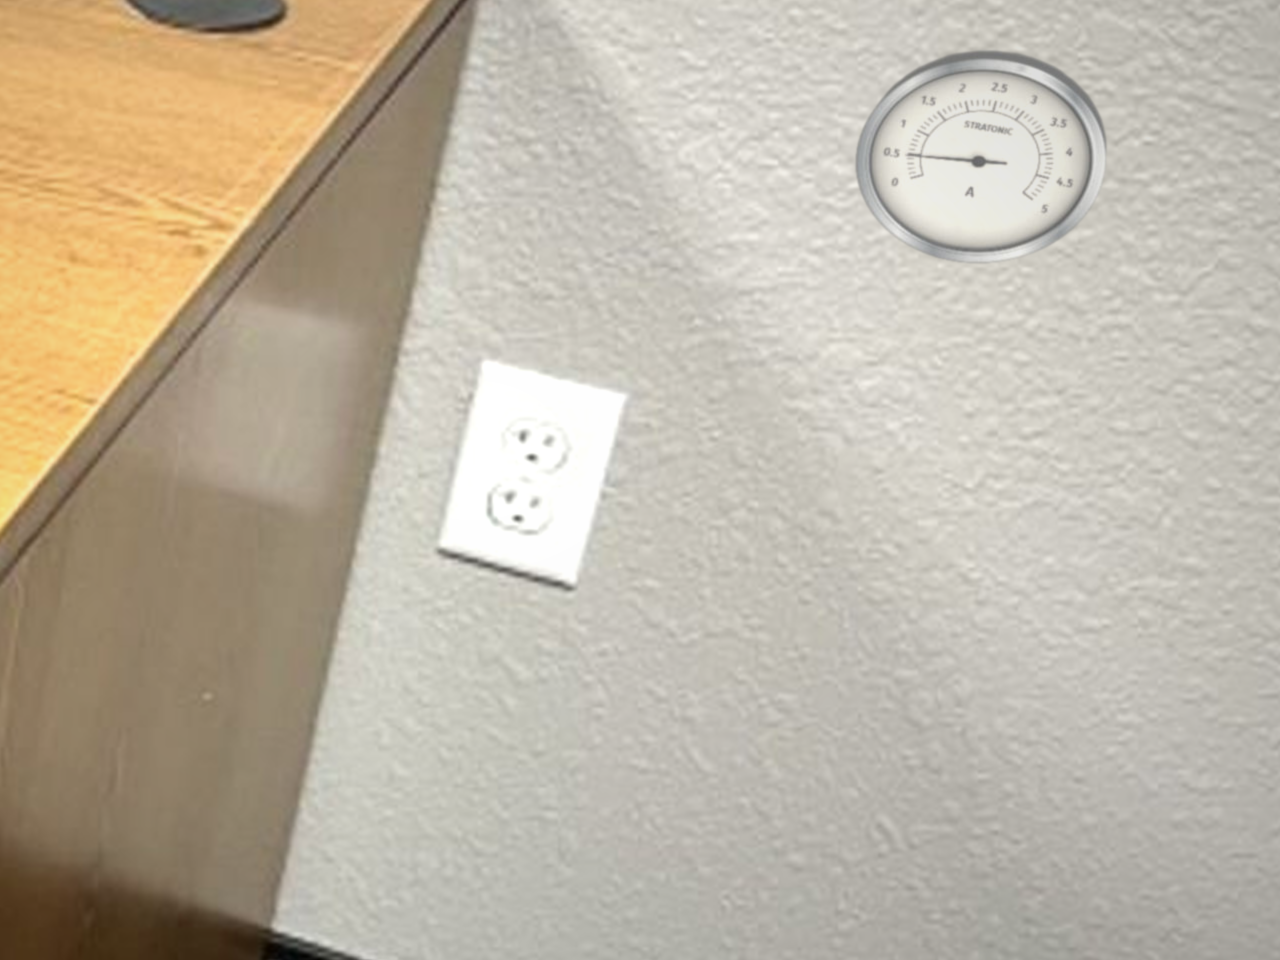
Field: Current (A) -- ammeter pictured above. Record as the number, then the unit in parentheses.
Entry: 0.5 (A)
